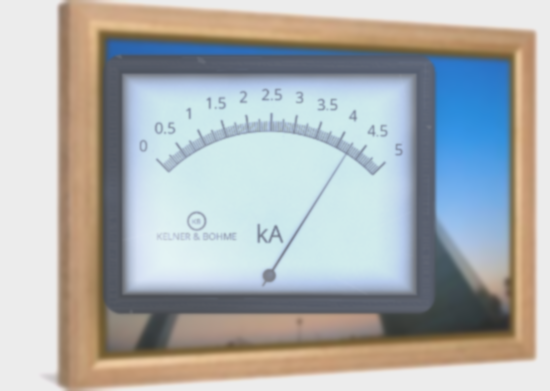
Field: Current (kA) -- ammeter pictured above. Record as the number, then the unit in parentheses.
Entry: 4.25 (kA)
